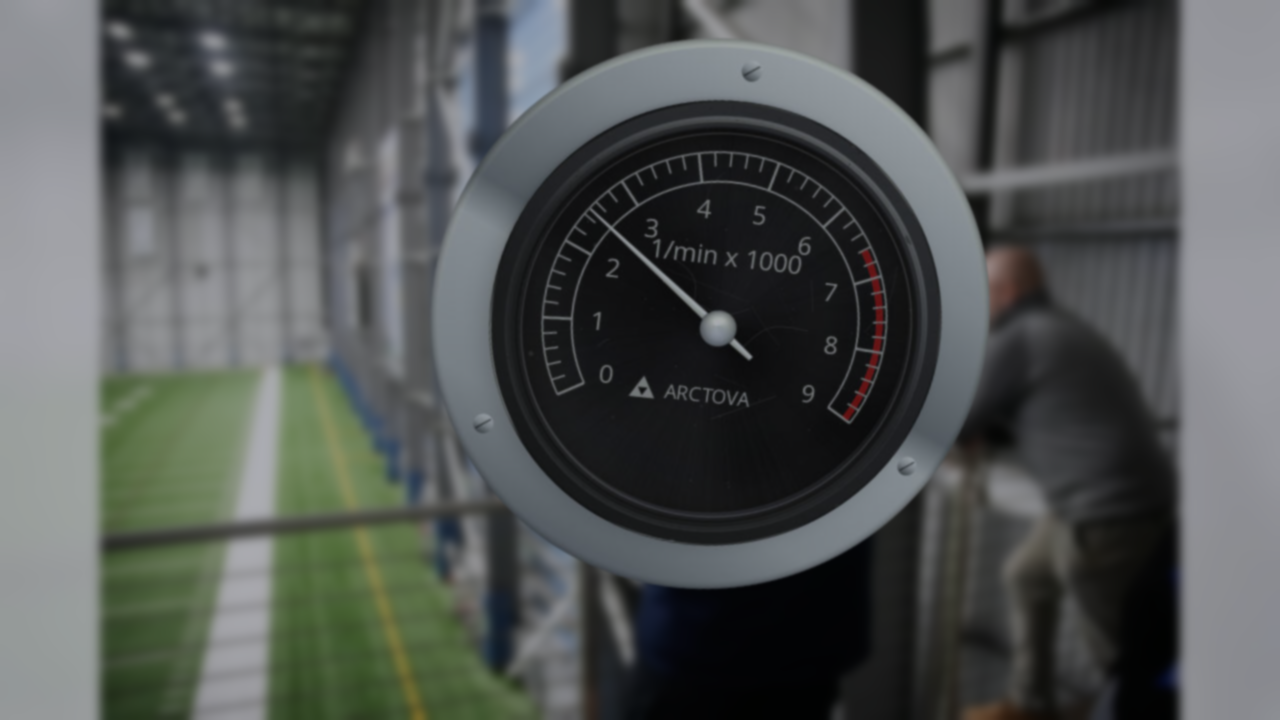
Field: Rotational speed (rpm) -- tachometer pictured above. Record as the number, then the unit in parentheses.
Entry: 2500 (rpm)
